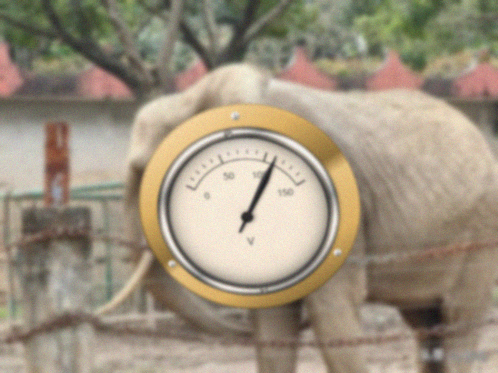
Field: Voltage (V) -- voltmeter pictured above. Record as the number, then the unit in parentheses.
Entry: 110 (V)
